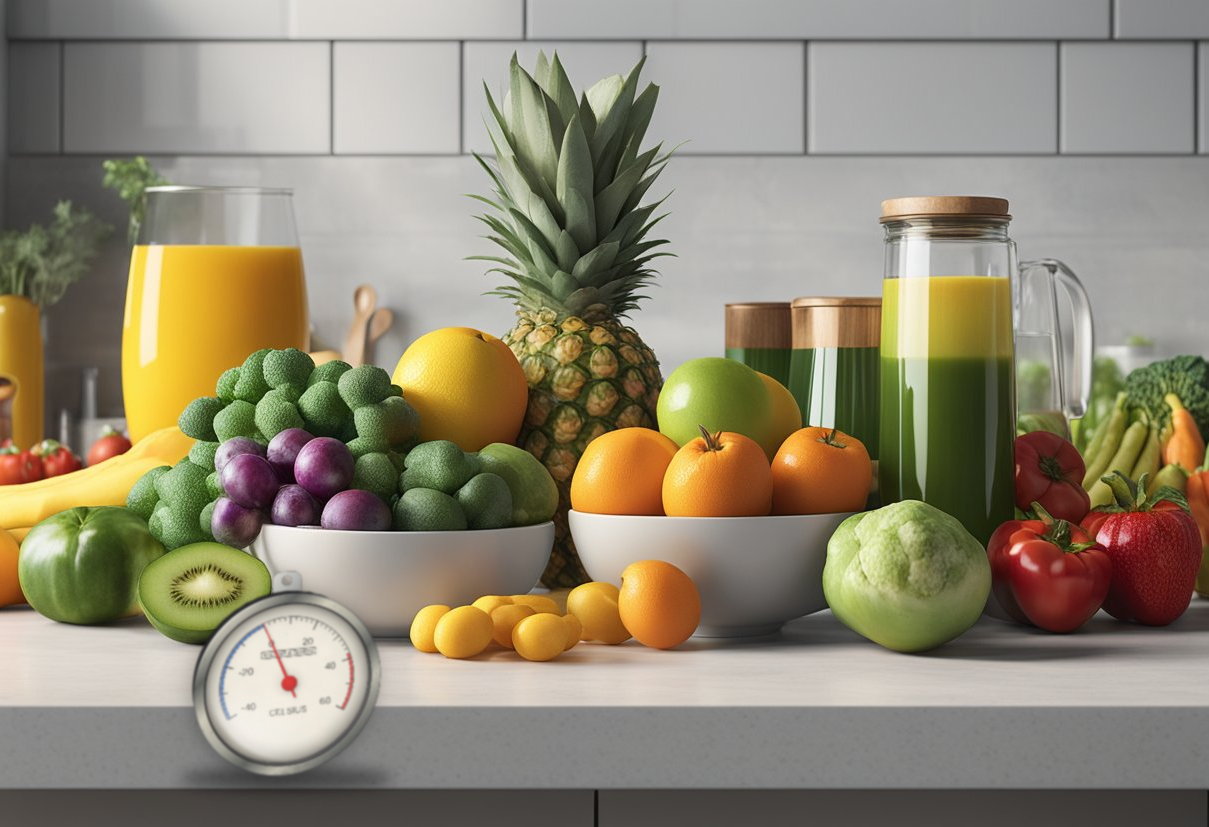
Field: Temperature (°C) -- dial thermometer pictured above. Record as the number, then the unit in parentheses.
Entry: 0 (°C)
